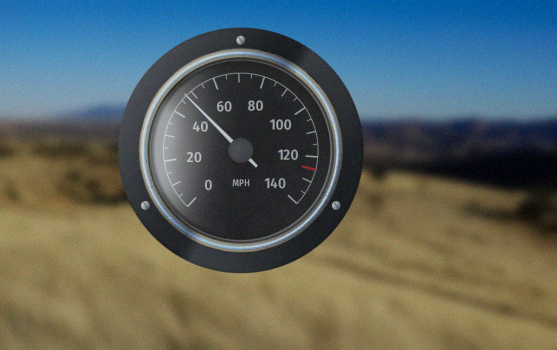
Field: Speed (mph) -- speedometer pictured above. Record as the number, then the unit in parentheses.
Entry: 47.5 (mph)
